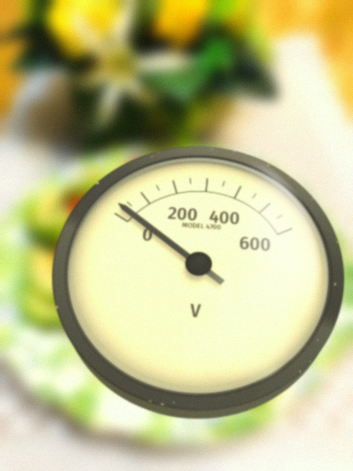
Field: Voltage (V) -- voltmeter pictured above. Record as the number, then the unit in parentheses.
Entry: 25 (V)
